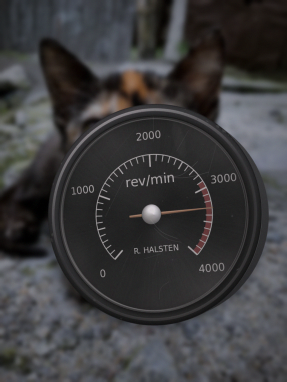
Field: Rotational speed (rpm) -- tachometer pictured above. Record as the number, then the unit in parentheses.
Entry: 3300 (rpm)
